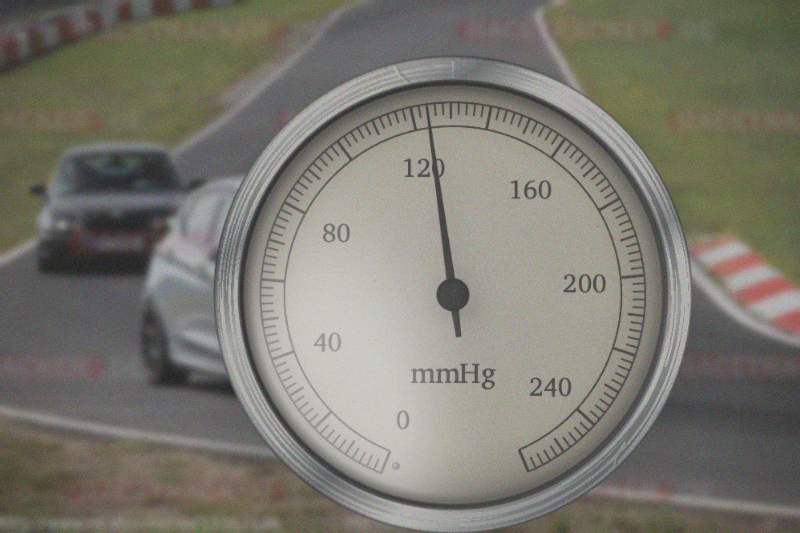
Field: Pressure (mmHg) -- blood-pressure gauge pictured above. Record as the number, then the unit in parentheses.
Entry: 124 (mmHg)
